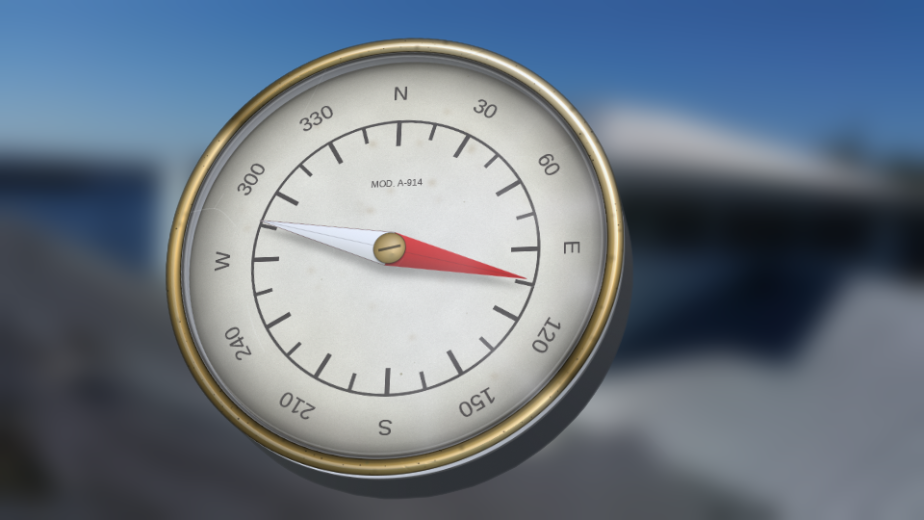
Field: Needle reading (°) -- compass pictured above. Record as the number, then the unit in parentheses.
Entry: 105 (°)
